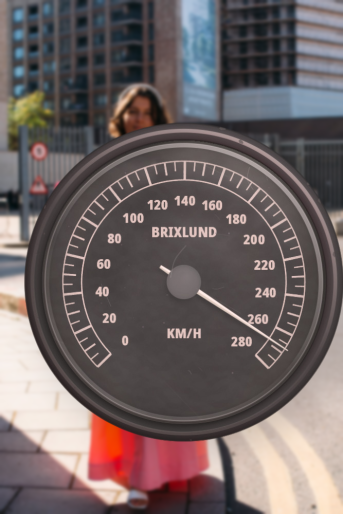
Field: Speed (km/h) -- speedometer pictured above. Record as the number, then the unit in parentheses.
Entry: 267.5 (km/h)
